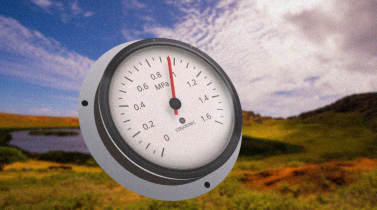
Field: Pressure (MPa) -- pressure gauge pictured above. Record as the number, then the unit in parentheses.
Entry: 0.95 (MPa)
